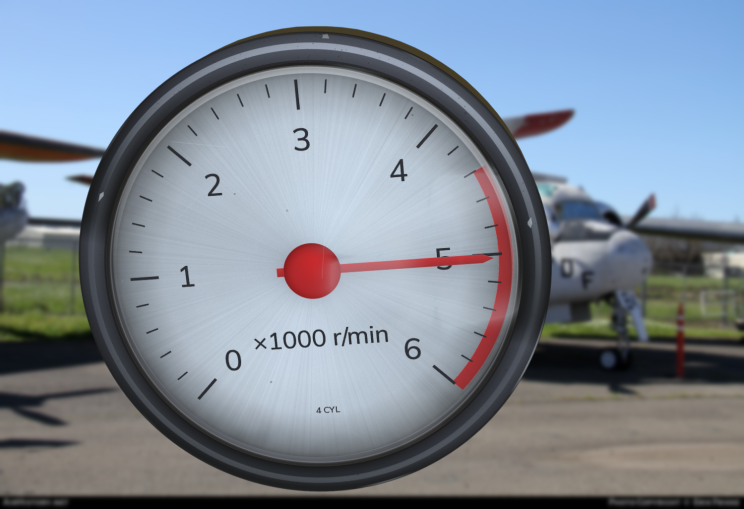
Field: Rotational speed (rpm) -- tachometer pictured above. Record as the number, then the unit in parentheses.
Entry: 5000 (rpm)
